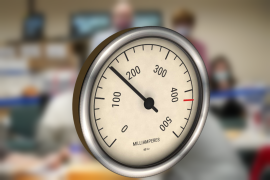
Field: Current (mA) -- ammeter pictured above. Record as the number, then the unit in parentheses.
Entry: 160 (mA)
